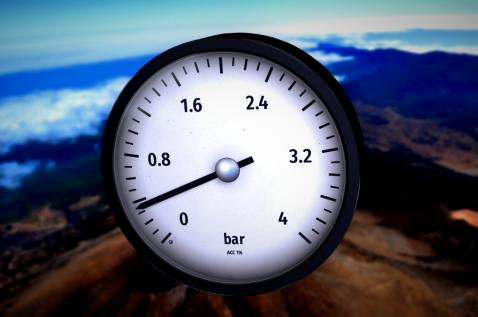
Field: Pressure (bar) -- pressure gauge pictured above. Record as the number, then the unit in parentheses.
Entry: 0.35 (bar)
